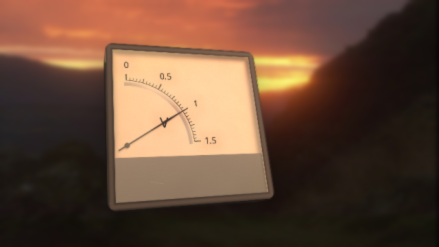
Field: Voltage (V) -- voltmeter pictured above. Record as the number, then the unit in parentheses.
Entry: 1 (V)
